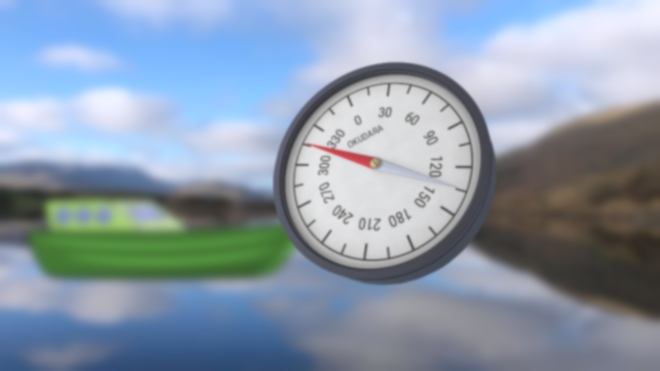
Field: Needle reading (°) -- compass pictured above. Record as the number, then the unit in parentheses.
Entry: 315 (°)
